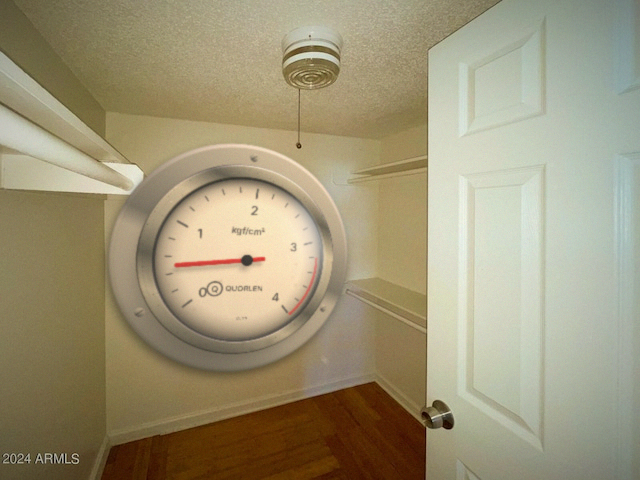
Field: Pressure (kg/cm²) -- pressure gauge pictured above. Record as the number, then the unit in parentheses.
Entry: 0.5 (kg/cm²)
